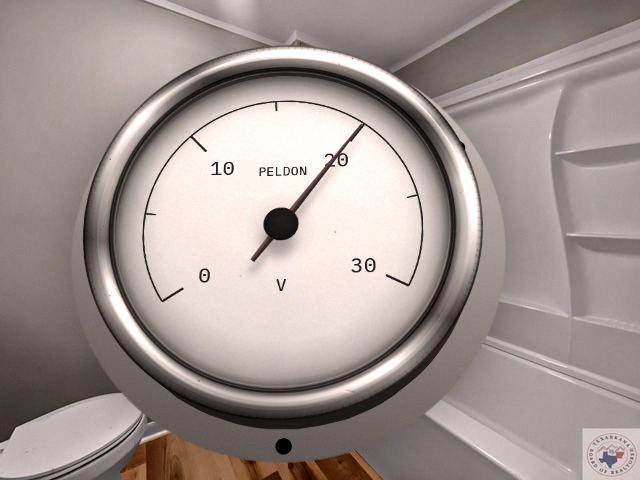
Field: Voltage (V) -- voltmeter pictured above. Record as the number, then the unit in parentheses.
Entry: 20 (V)
